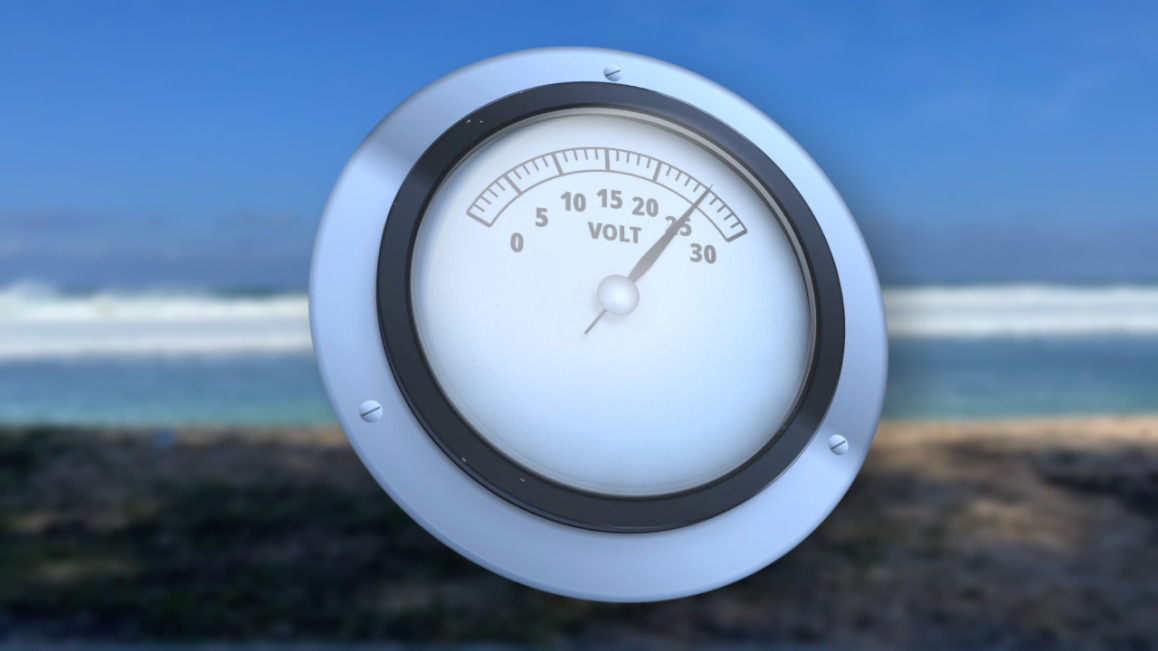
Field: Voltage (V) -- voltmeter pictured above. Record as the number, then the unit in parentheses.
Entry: 25 (V)
